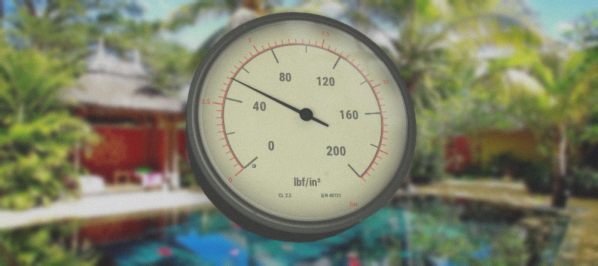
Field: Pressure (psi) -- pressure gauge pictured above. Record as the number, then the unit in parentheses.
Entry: 50 (psi)
